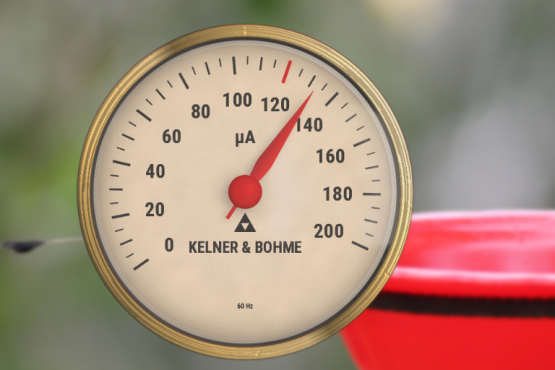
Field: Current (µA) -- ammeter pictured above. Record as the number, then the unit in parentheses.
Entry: 132.5 (µA)
